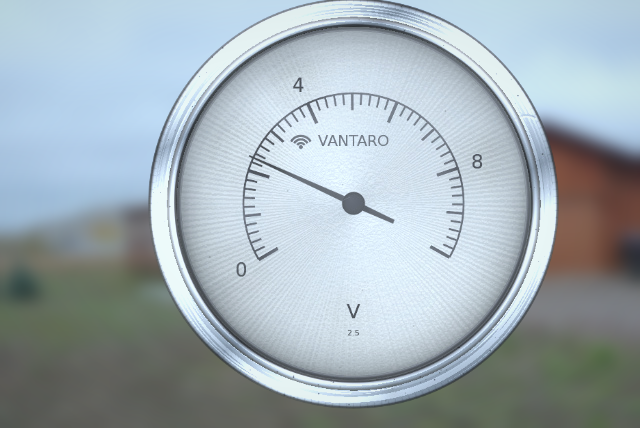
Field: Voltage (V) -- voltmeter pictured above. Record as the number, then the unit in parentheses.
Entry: 2.3 (V)
